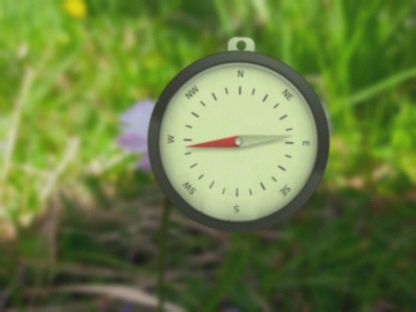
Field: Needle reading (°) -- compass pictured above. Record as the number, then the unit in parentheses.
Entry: 262.5 (°)
